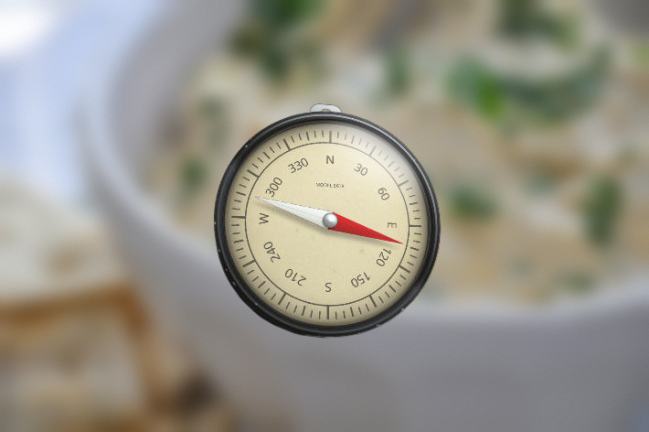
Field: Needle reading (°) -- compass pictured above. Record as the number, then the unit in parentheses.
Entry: 105 (°)
